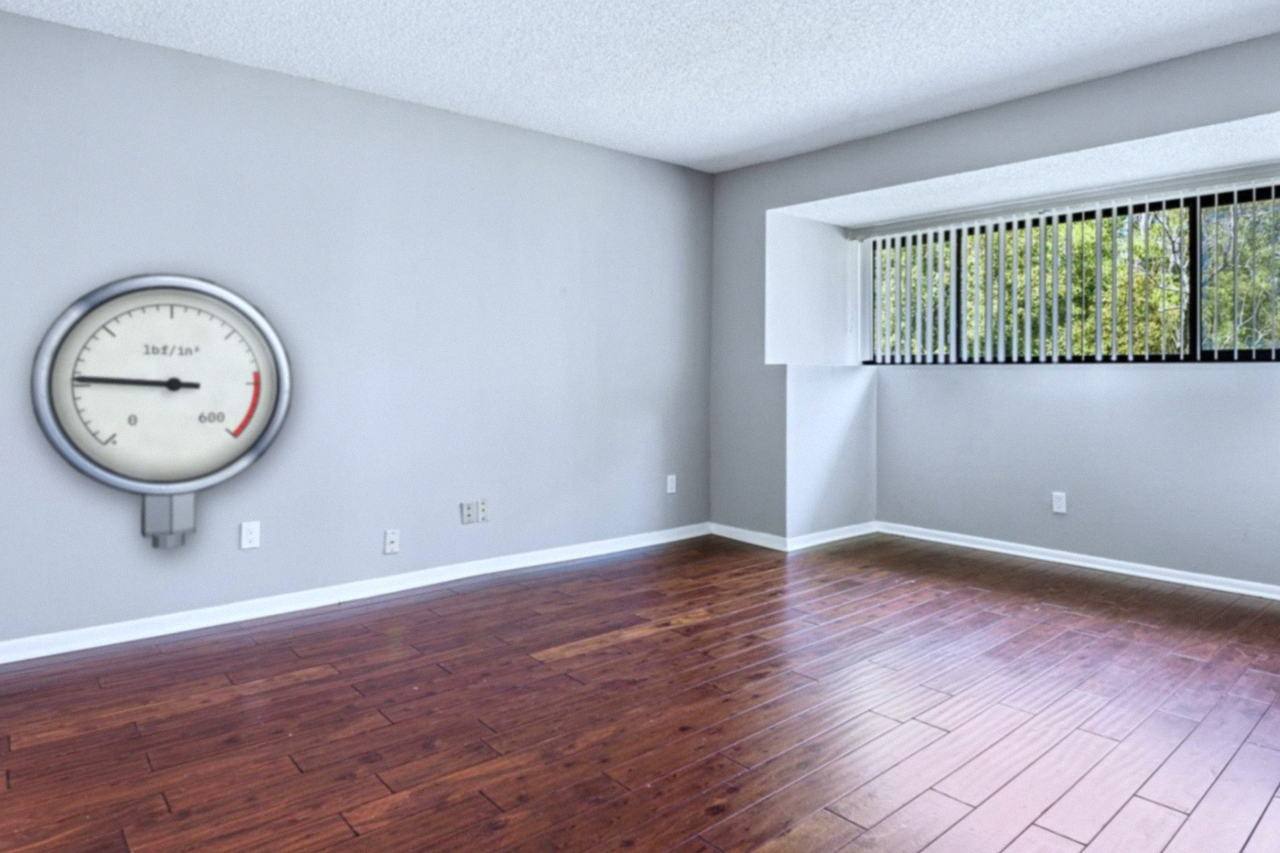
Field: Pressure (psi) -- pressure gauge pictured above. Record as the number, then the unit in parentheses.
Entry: 110 (psi)
